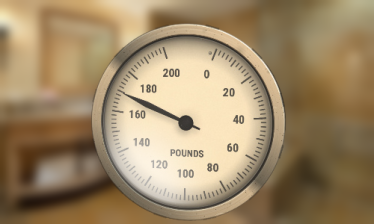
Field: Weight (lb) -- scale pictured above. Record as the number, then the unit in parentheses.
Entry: 170 (lb)
